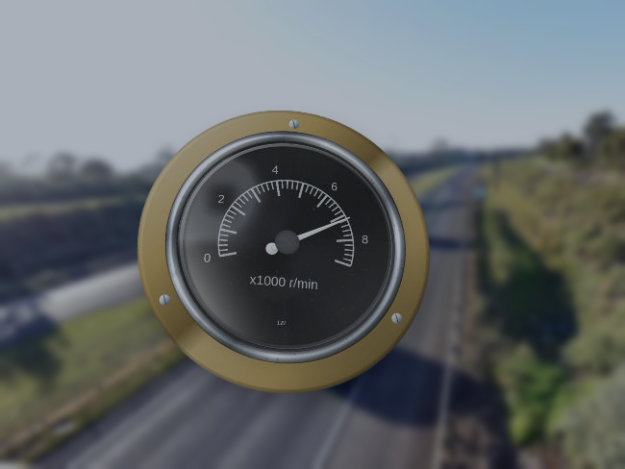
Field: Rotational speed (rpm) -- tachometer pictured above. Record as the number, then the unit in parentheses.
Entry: 7200 (rpm)
